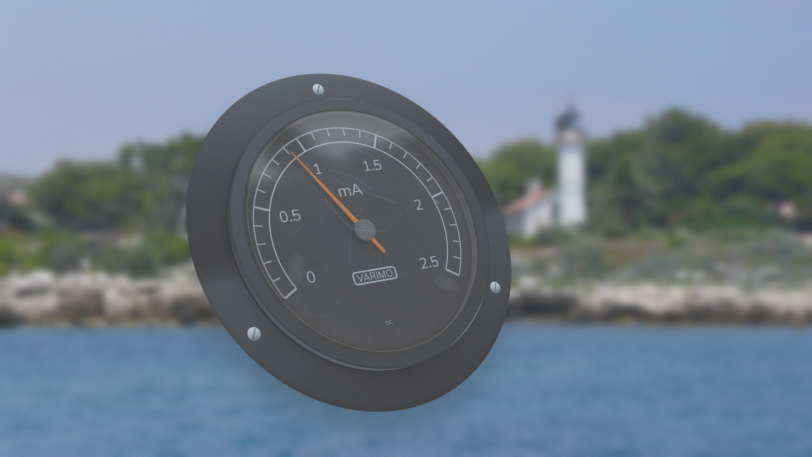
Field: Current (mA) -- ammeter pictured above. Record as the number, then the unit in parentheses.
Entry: 0.9 (mA)
